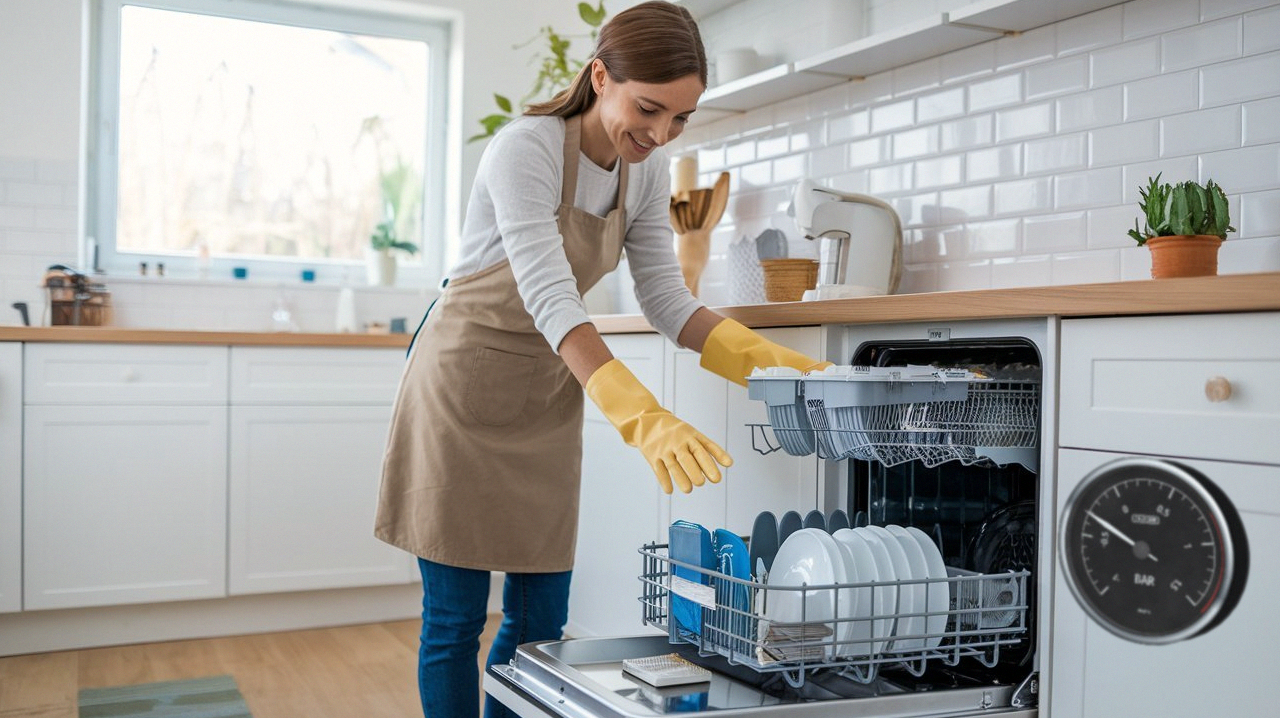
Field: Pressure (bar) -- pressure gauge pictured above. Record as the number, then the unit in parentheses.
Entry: -0.3 (bar)
